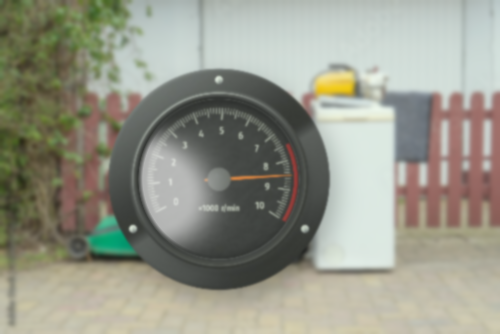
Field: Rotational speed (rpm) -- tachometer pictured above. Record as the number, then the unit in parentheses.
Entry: 8500 (rpm)
